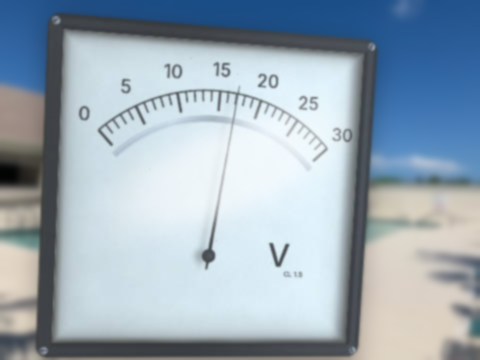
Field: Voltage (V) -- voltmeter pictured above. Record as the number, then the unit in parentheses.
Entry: 17 (V)
